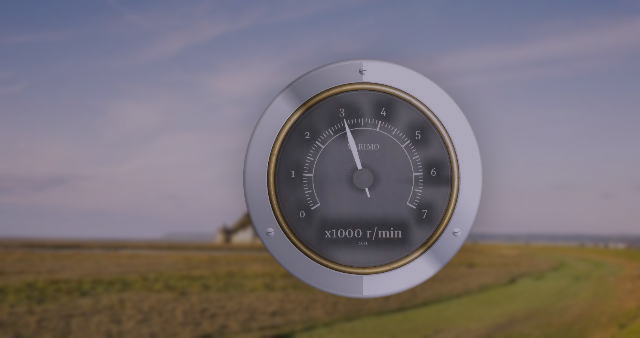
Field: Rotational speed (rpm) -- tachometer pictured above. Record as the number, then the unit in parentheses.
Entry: 3000 (rpm)
